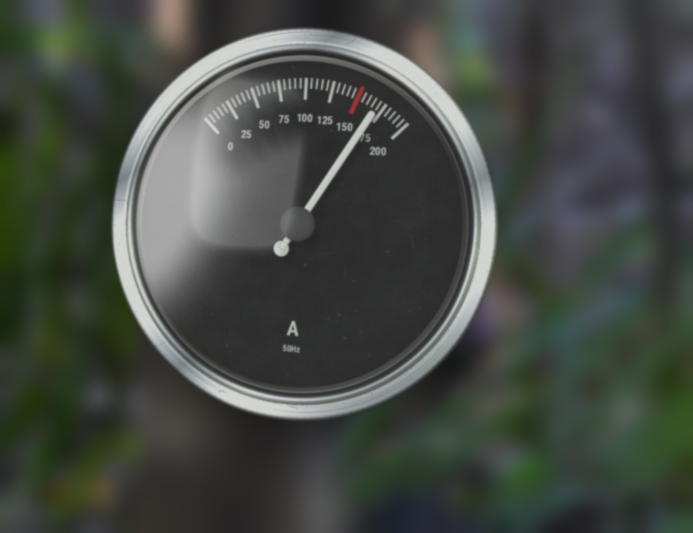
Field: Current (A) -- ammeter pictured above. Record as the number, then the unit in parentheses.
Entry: 170 (A)
